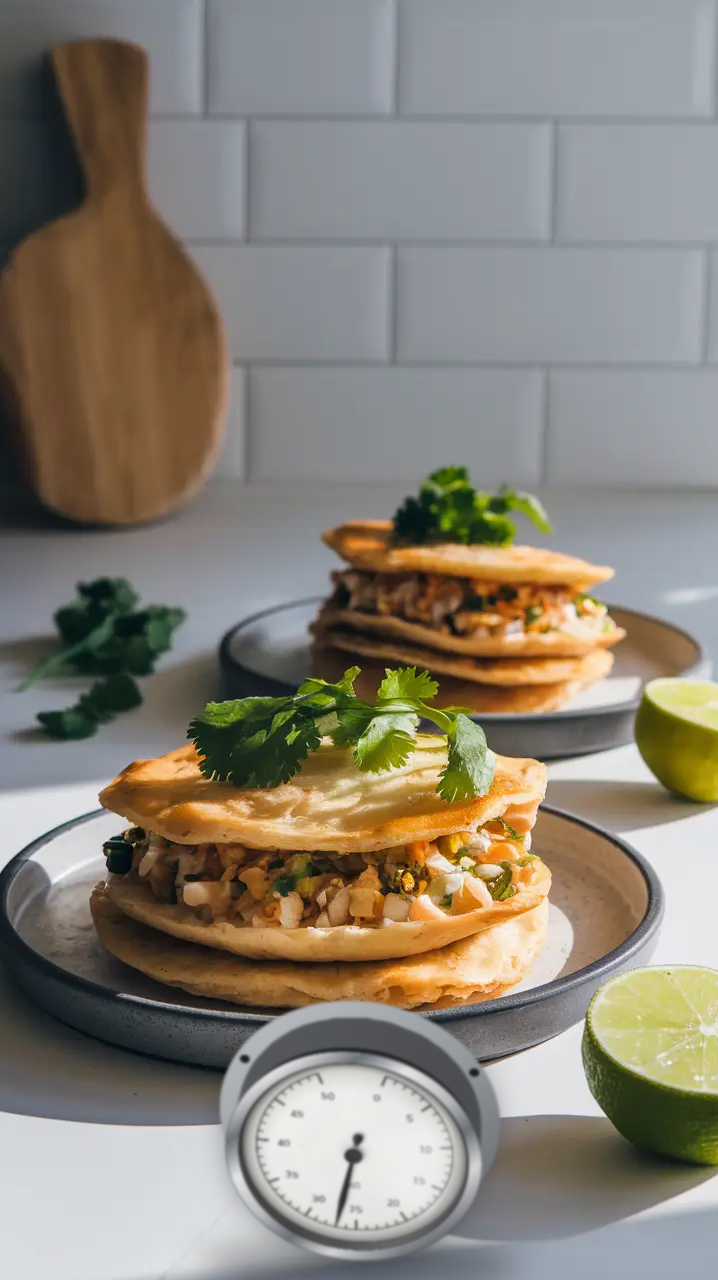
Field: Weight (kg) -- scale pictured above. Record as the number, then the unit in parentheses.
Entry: 27 (kg)
